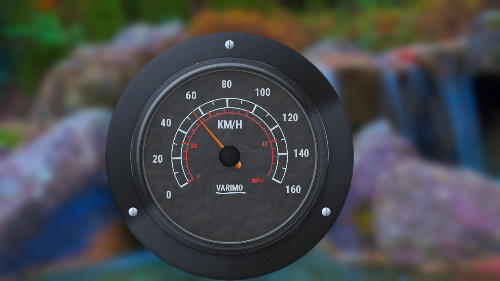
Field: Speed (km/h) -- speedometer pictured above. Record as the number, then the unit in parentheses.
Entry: 55 (km/h)
